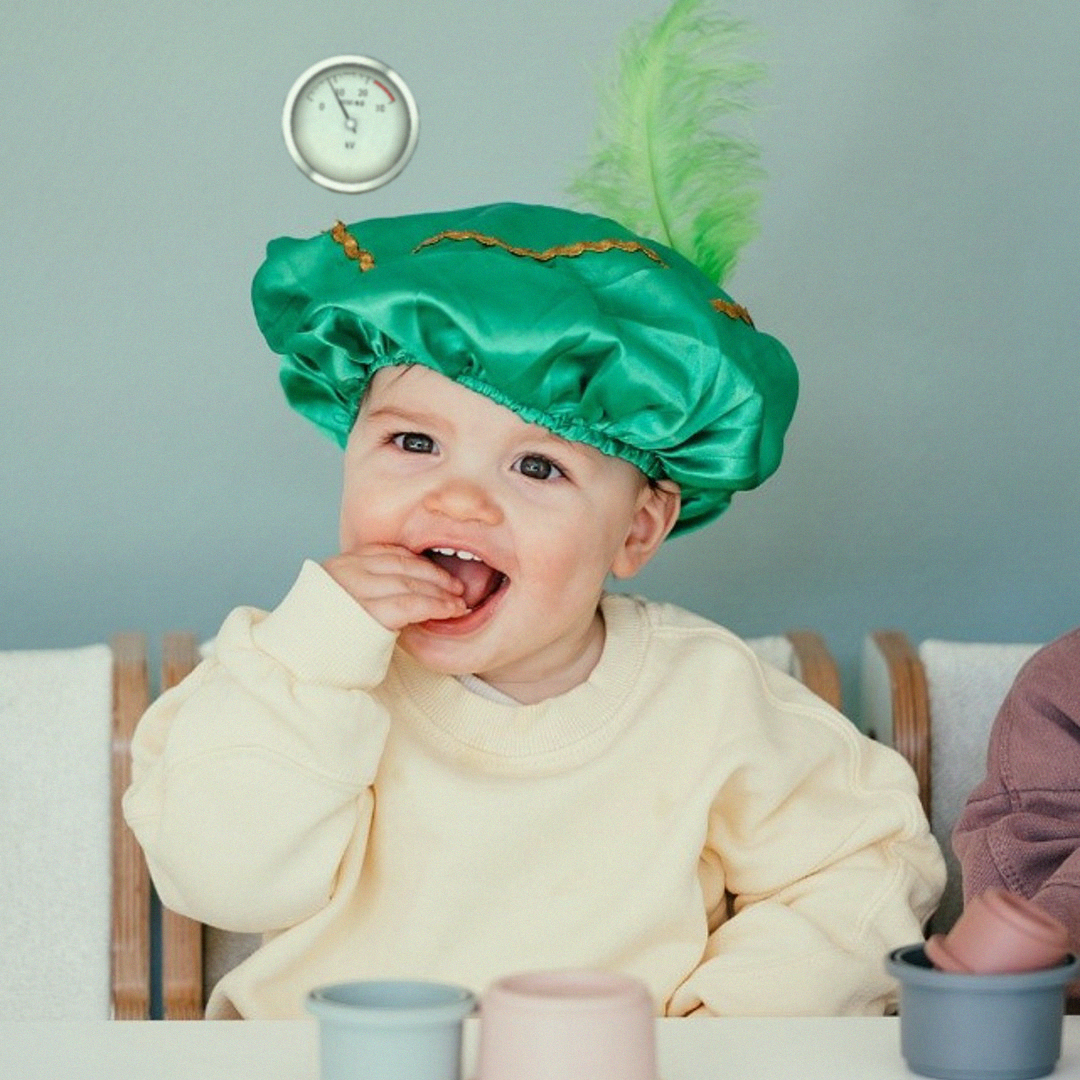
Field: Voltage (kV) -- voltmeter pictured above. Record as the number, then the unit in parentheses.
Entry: 8 (kV)
